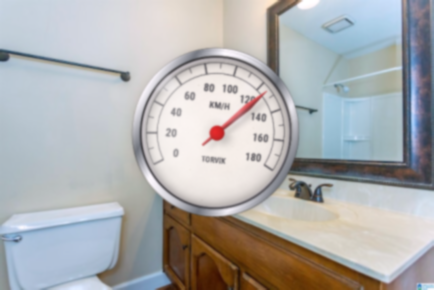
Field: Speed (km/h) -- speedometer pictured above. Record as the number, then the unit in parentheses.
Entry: 125 (km/h)
